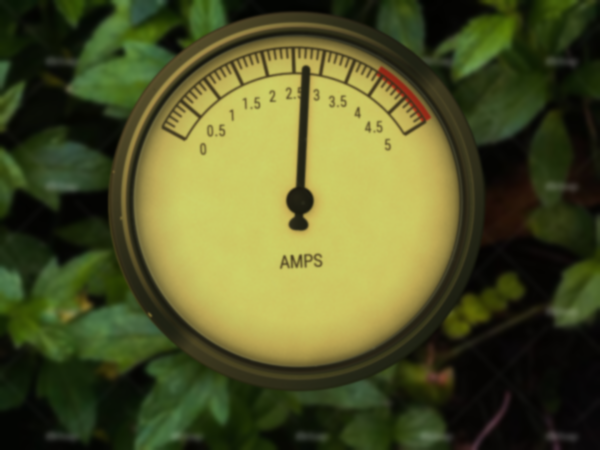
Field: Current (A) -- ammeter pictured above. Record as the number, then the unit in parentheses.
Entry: 2.7 (A)
